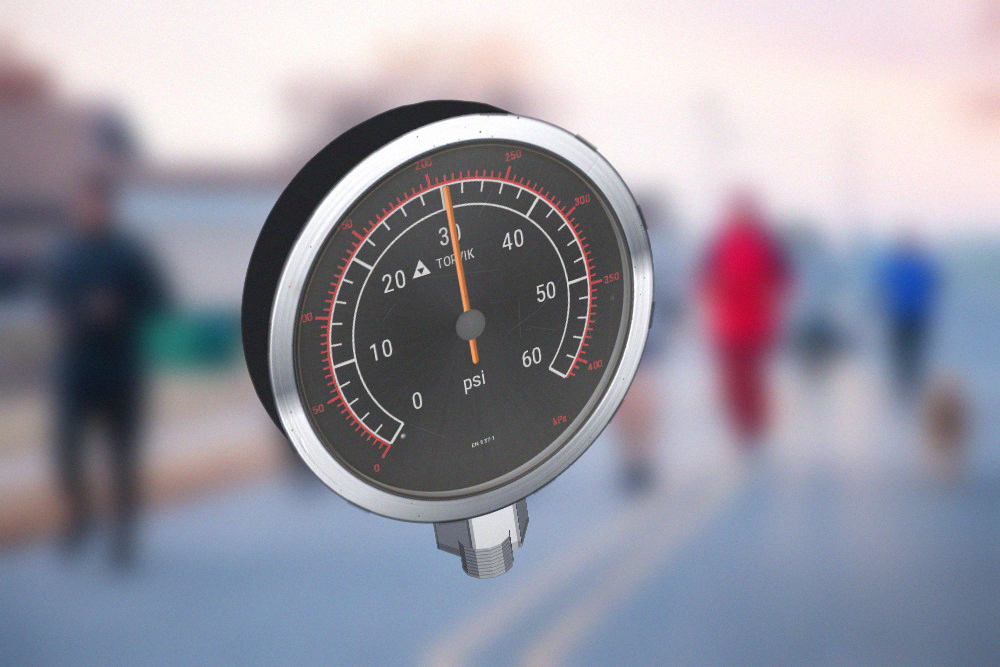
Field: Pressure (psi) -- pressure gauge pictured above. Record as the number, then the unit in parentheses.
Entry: 30 (psi)
